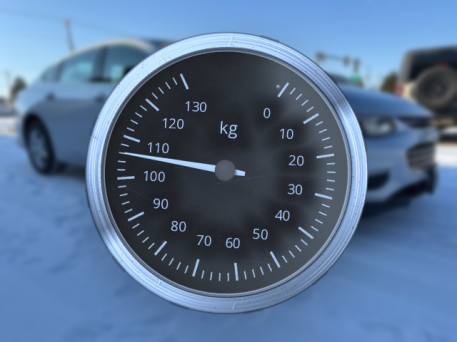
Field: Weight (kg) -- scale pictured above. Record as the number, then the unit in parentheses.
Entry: 106 (kg)
